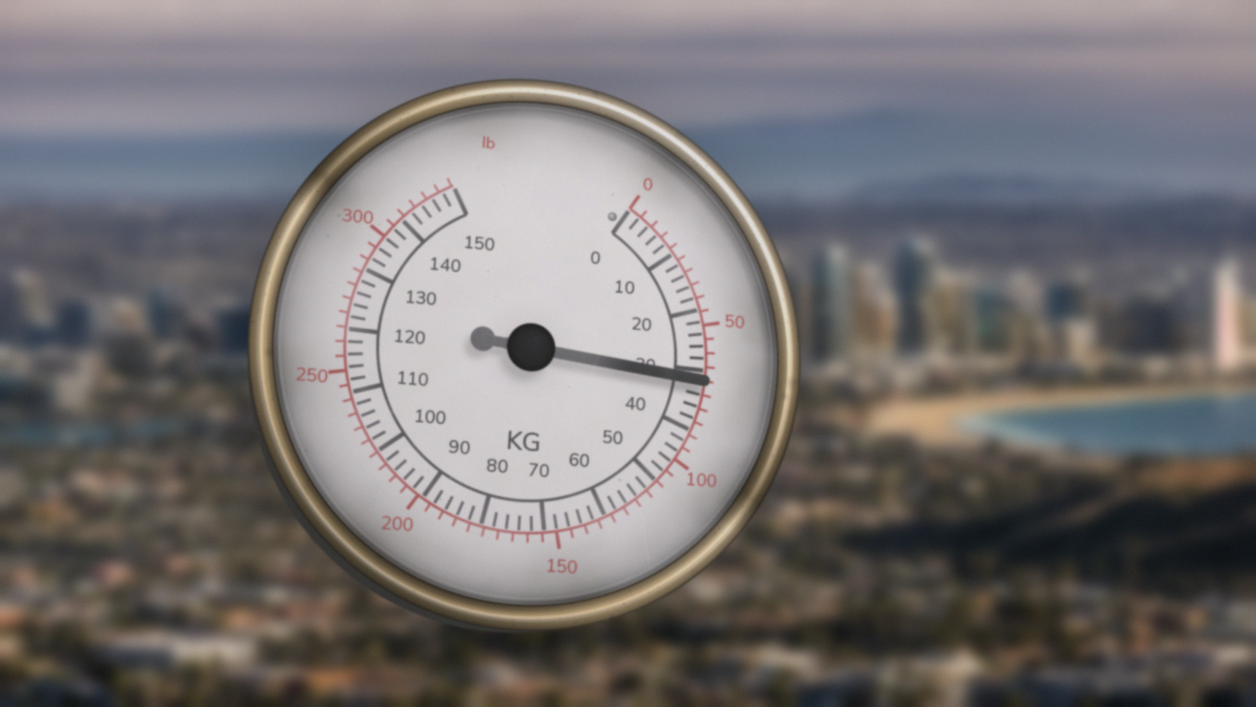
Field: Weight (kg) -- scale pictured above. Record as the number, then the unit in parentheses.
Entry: 32 (kg)
